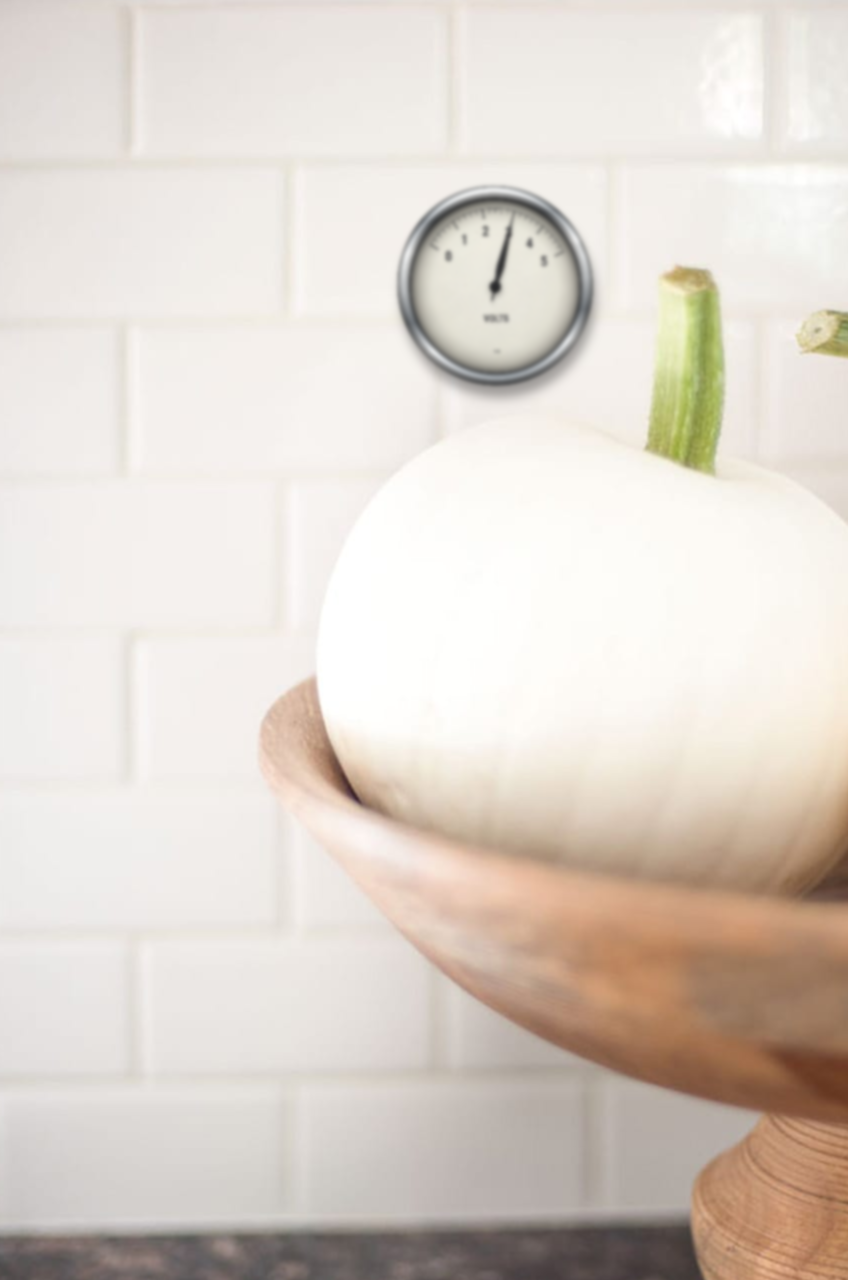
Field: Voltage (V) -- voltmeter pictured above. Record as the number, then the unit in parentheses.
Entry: 3 (V)
